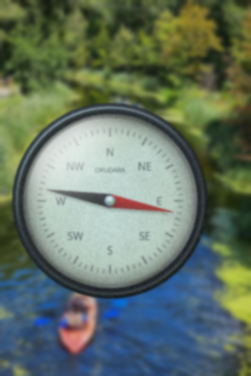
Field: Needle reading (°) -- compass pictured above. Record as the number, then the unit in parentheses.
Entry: 100 (°)
